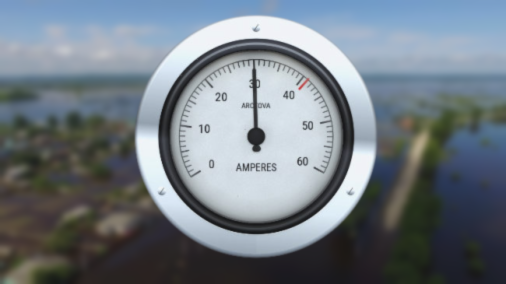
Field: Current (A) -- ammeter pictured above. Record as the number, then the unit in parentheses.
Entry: 30 (A)
